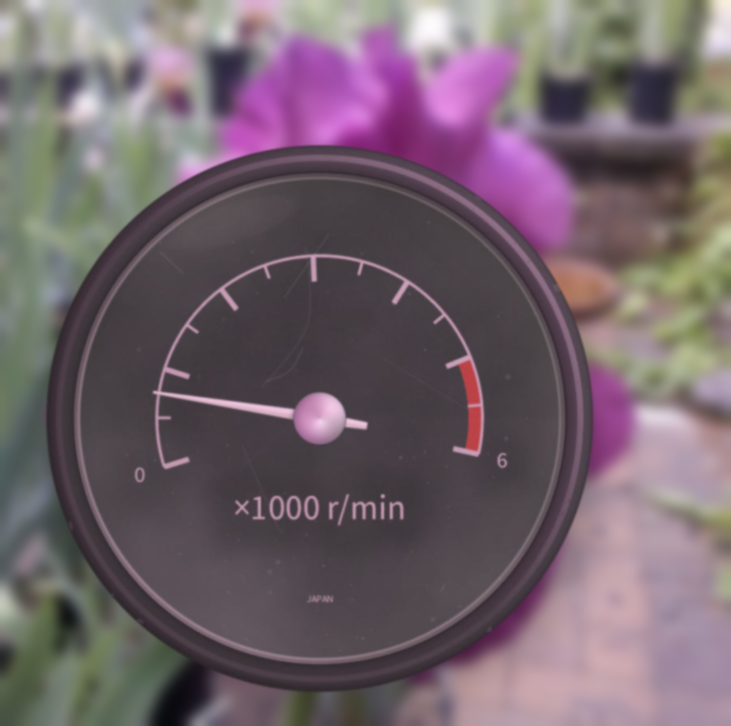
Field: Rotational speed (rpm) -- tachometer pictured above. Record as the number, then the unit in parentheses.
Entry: 750 (rpm)
